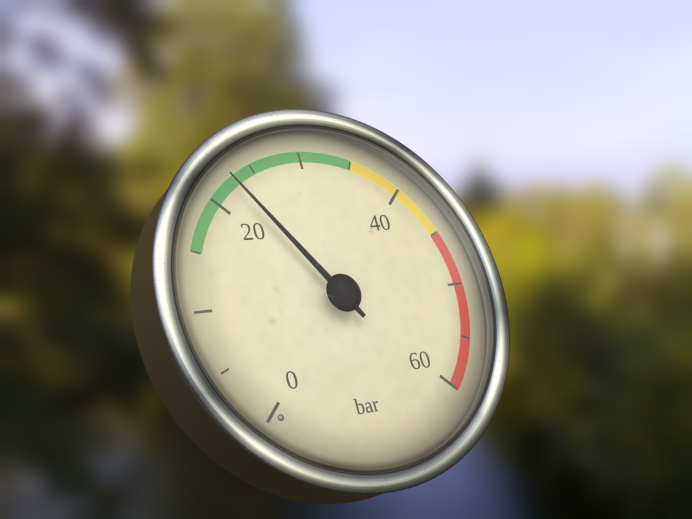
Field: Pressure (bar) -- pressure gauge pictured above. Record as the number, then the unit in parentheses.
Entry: 22.5 (bar)
